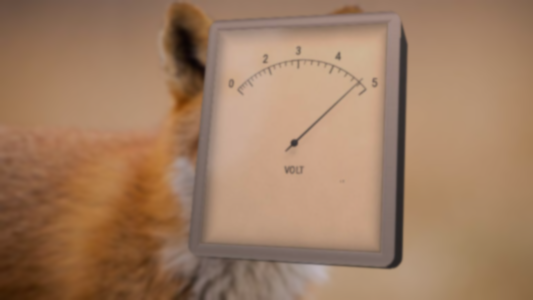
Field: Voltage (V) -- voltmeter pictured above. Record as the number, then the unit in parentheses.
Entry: 4.8 (V)
